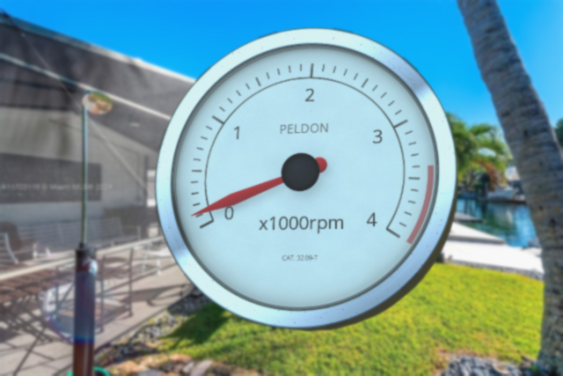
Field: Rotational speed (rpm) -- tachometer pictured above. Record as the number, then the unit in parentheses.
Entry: 100 (rpm)
